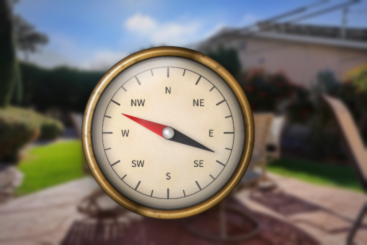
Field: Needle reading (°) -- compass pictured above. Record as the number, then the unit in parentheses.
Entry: 292.5 (°)
